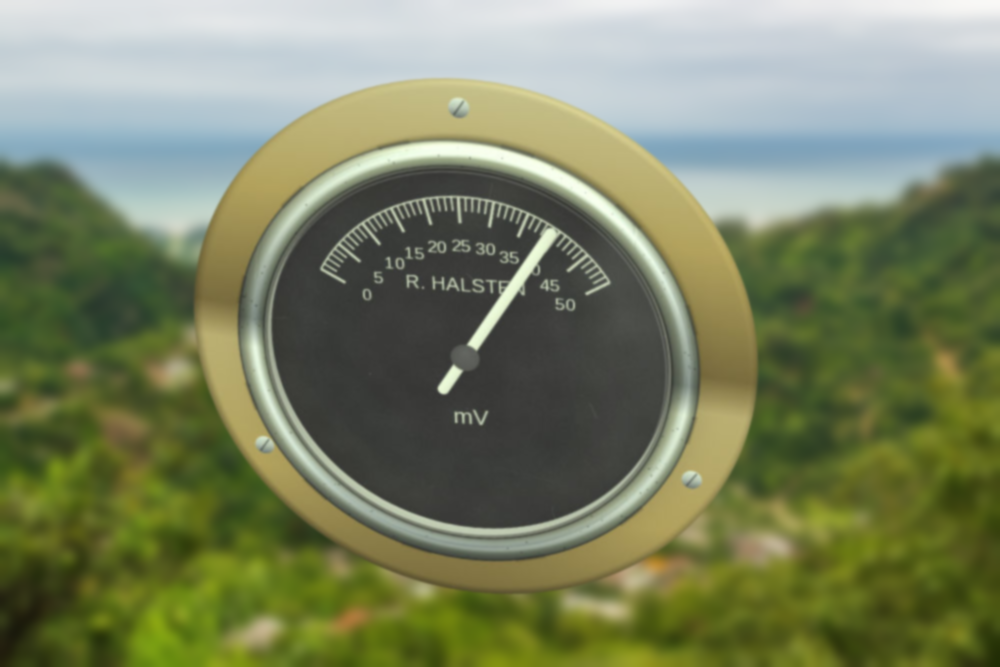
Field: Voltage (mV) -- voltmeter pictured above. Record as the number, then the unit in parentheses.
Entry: 39 (mV)
